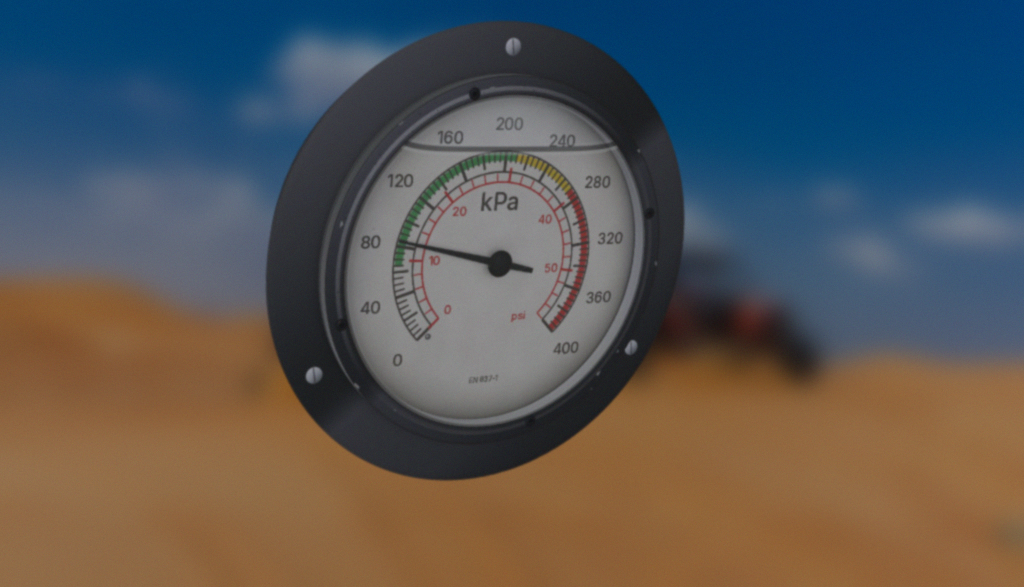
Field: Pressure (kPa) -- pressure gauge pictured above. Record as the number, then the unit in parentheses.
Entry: 85 (kPa)
